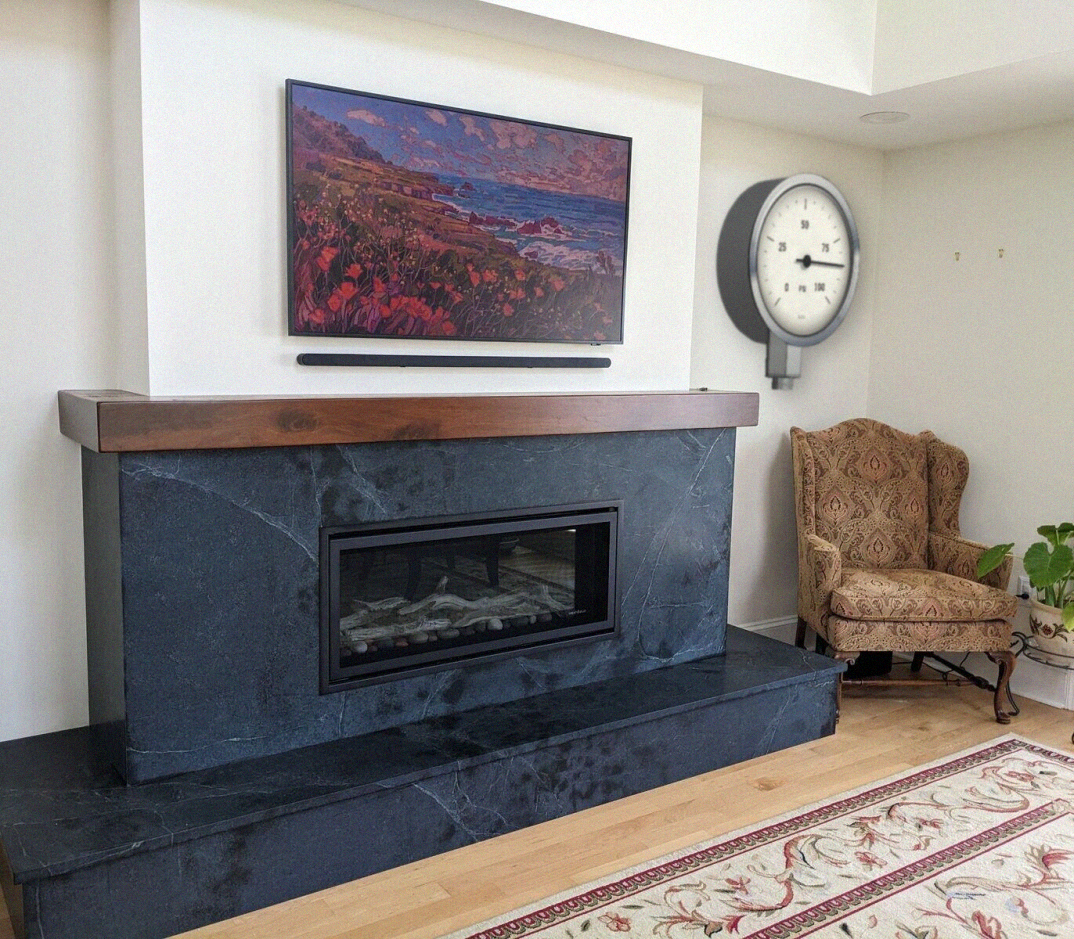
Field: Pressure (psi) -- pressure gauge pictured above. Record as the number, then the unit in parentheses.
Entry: 85 (psi)
